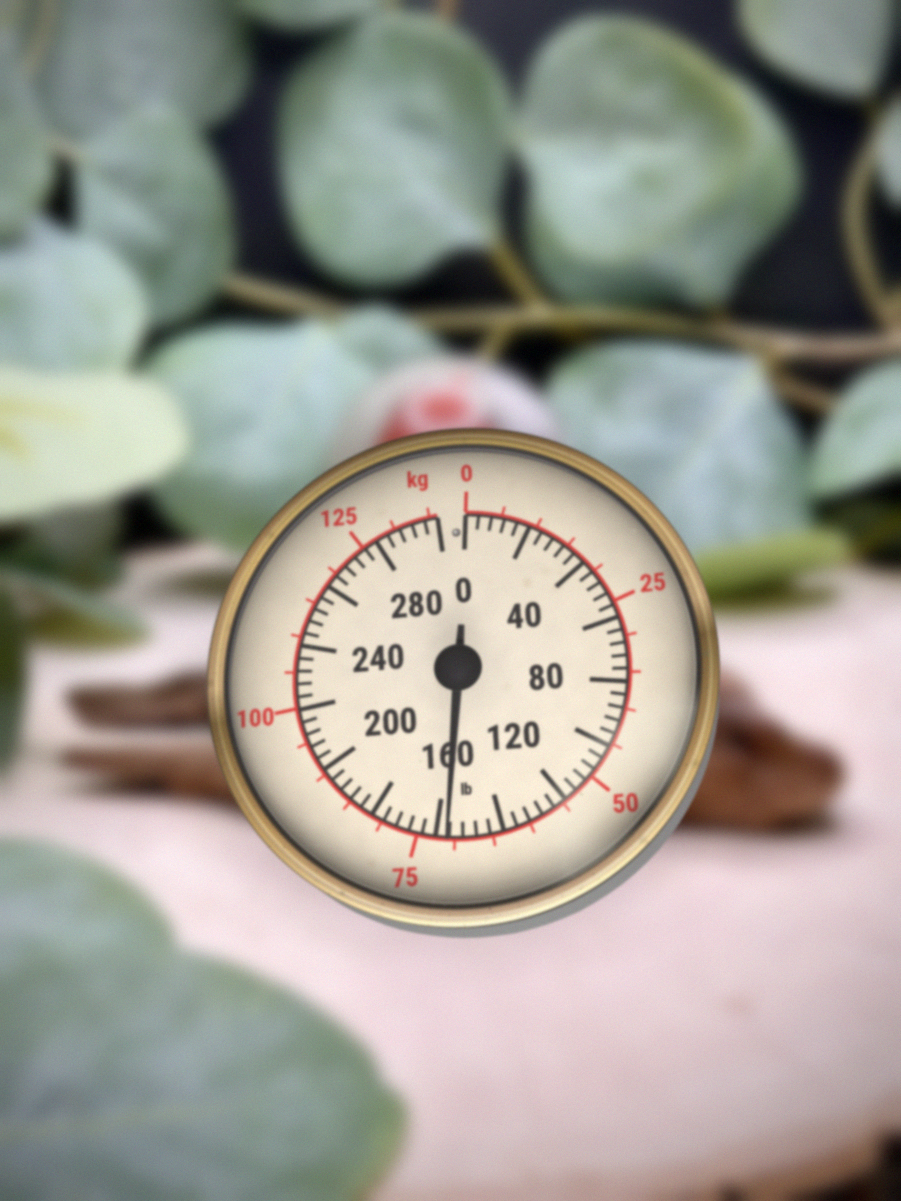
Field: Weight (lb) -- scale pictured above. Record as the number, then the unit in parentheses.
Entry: 156 (lb)
